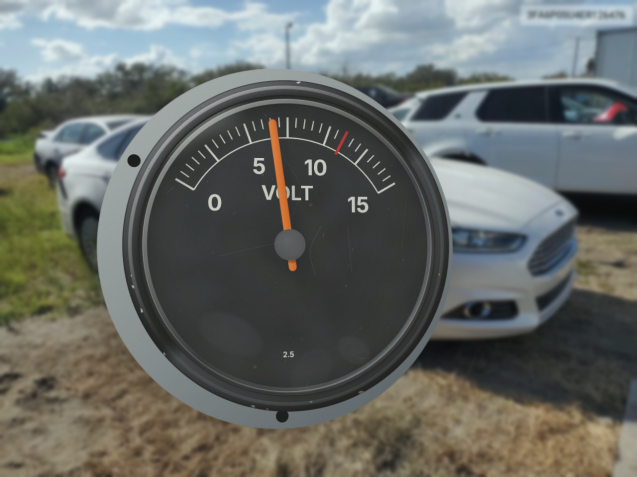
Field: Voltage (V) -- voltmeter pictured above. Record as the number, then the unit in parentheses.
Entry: 6.5 (V)
